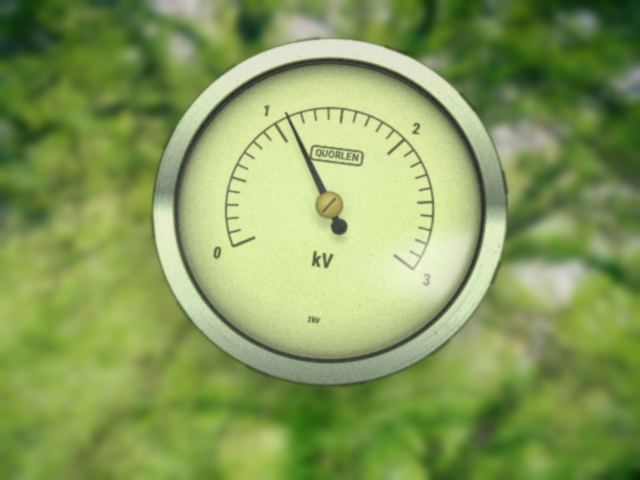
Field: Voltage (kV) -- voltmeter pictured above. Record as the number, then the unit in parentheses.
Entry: 1.1 (kV)
